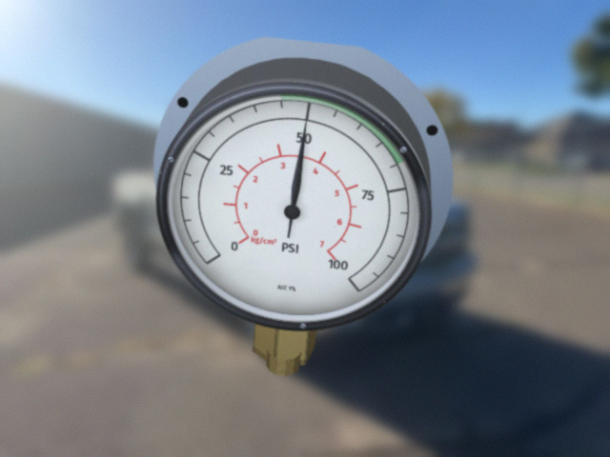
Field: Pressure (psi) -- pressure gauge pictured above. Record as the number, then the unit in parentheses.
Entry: 50 (psi)
